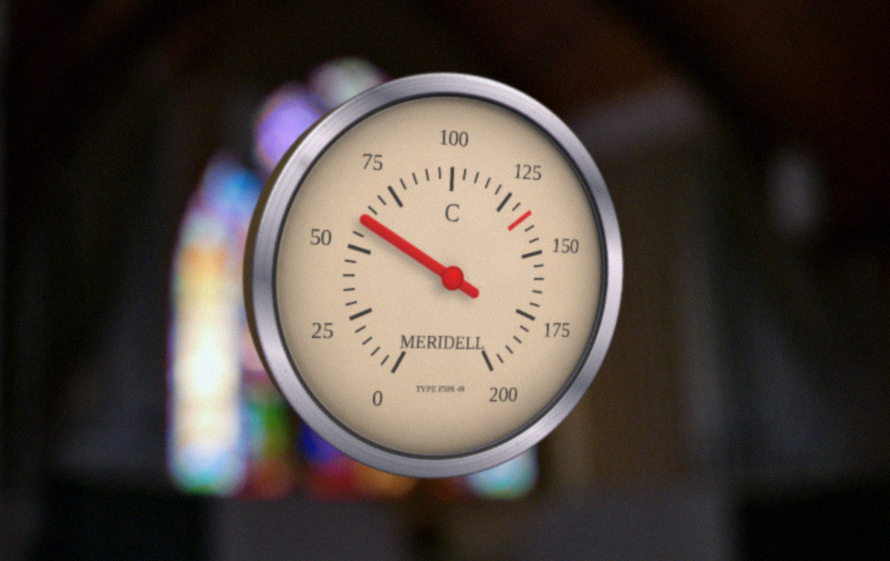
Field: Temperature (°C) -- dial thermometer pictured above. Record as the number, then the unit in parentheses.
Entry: 60 (°C)
